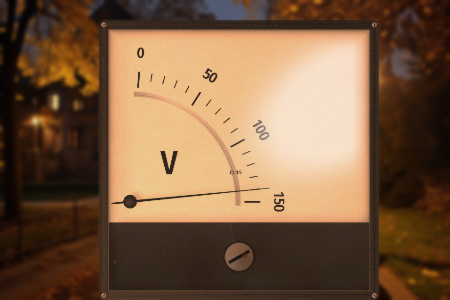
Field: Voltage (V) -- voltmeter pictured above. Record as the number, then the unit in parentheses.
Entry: 140 (V)
